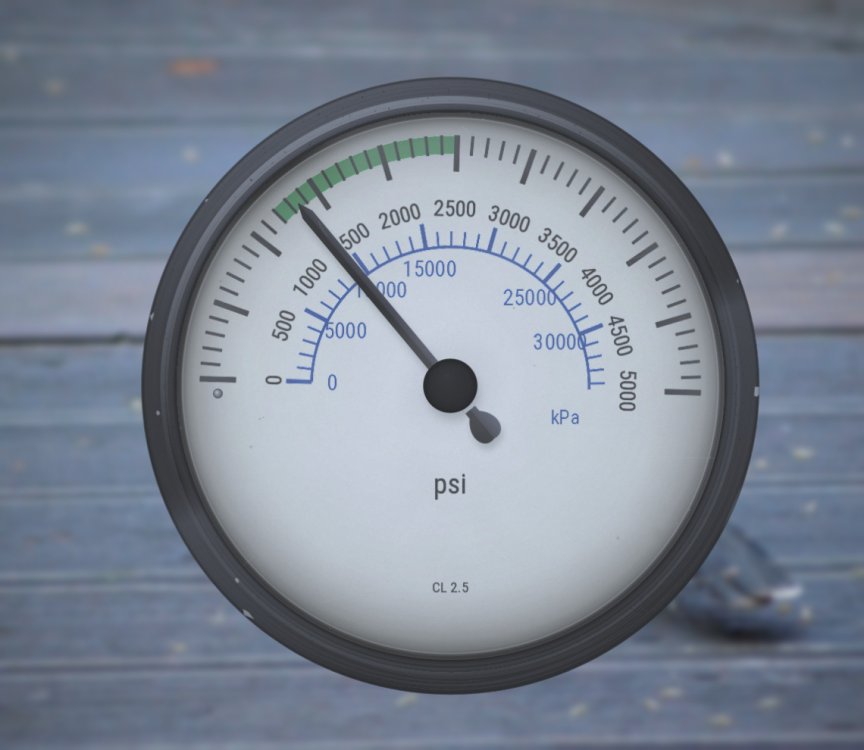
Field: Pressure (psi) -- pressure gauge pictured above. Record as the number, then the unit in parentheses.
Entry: 1350 (psi)
